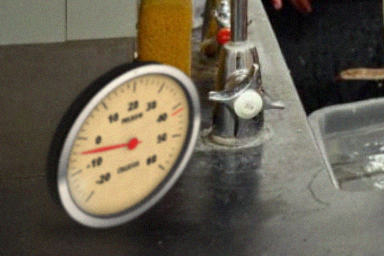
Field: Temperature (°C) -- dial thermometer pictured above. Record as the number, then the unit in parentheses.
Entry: -4 (°C)
